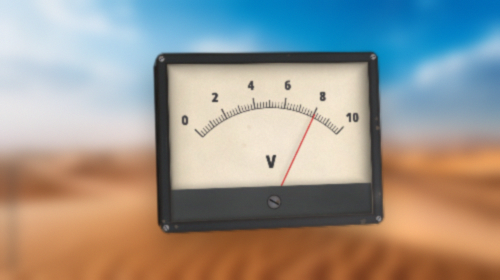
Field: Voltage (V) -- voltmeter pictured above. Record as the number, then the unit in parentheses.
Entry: 8 (V)
